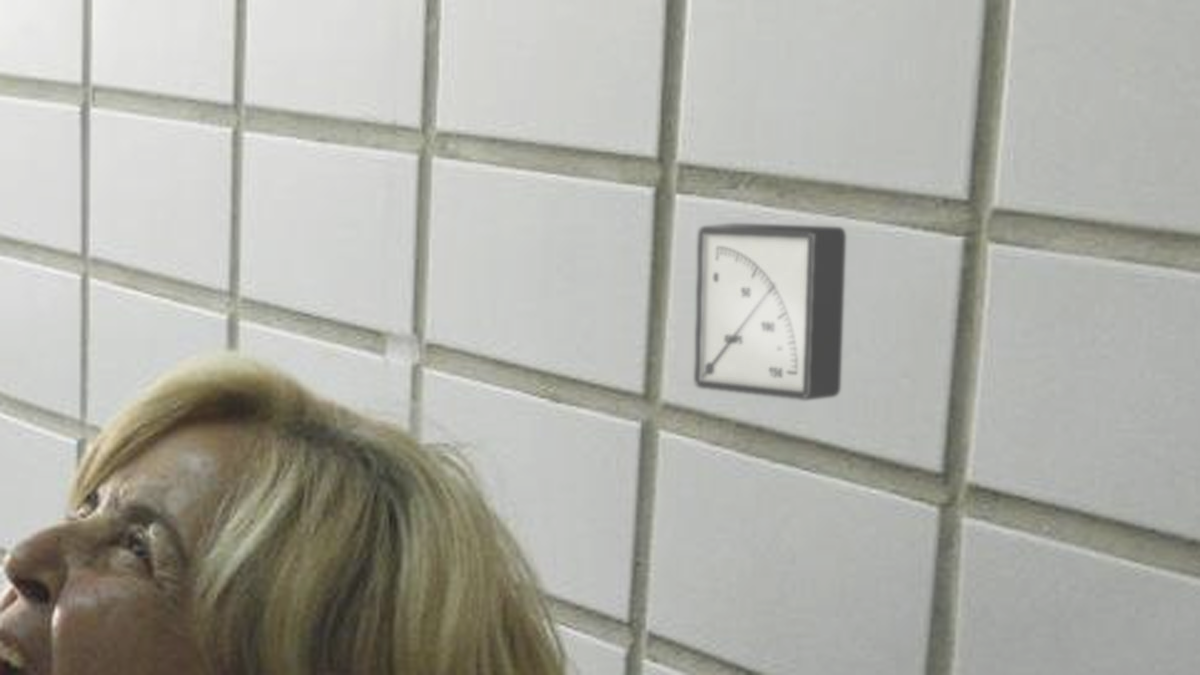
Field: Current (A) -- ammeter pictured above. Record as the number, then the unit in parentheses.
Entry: 75 (A)
